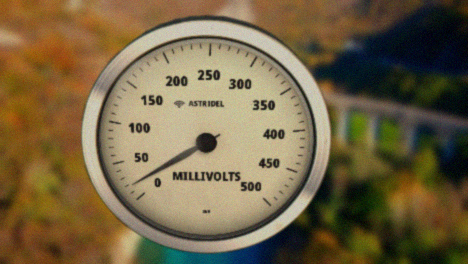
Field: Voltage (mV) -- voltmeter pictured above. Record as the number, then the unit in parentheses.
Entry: 20 (mV)
